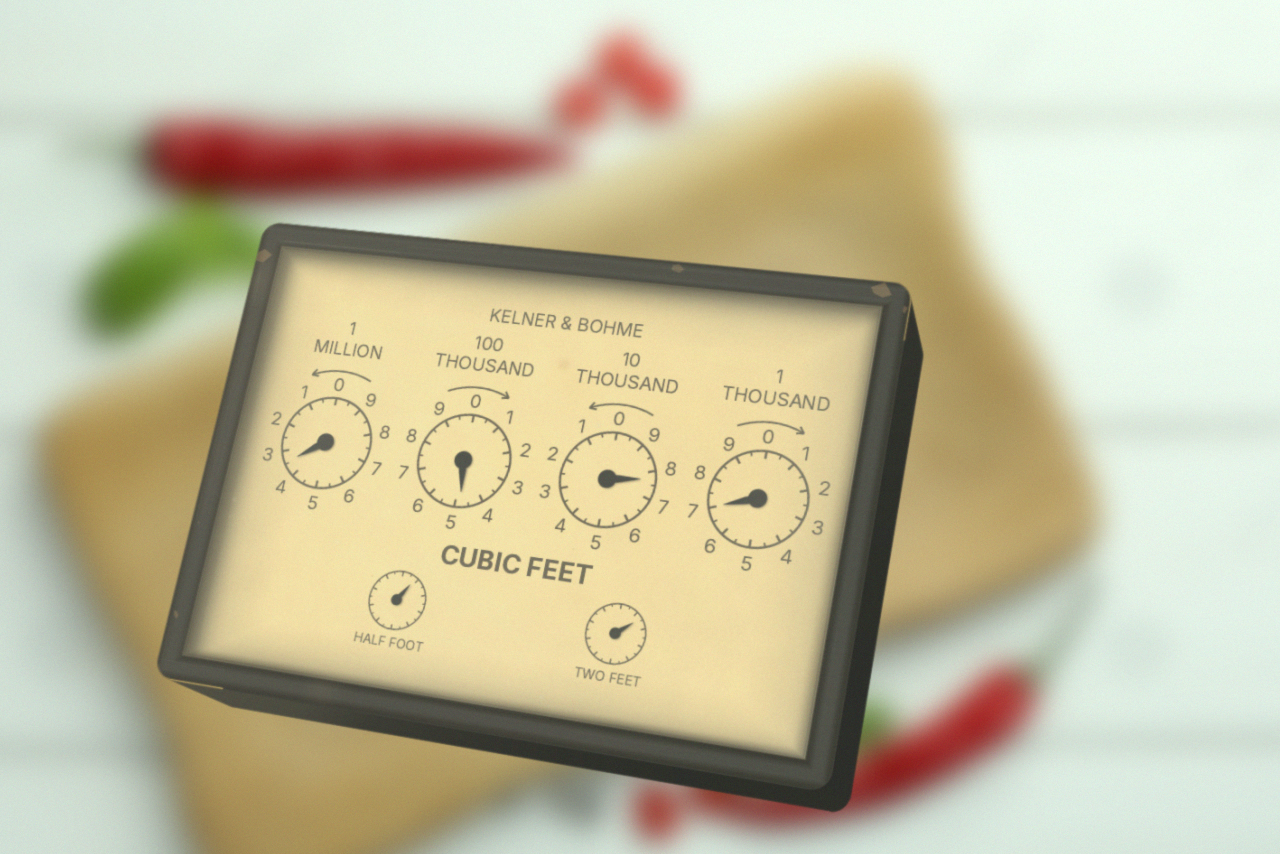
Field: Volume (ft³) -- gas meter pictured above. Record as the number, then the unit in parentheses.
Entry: 347700 (ft³)
